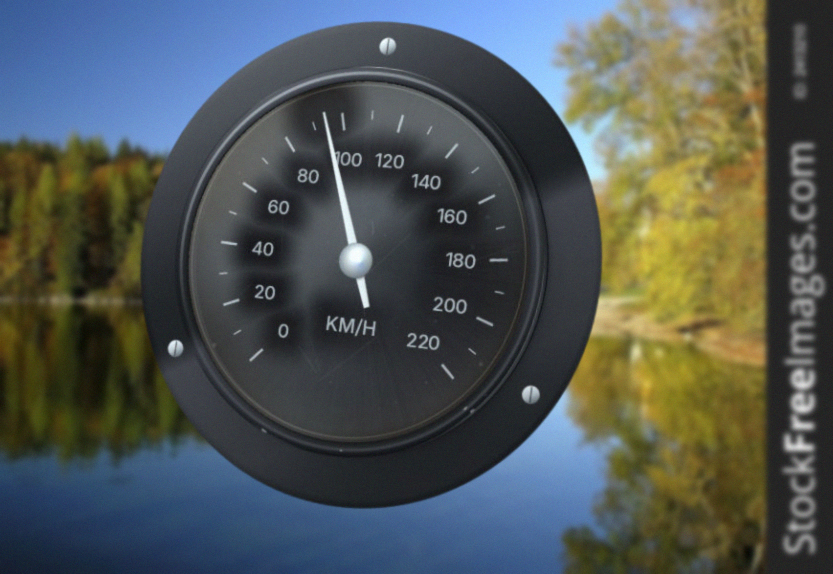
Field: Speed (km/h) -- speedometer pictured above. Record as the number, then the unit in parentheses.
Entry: 95 (km/h)
